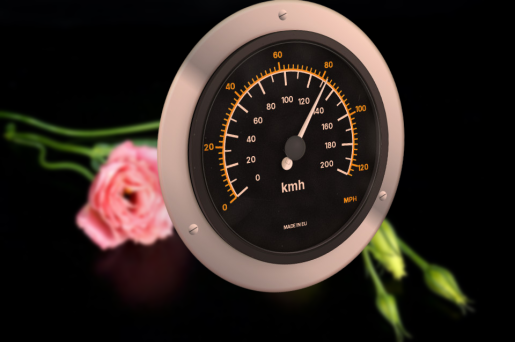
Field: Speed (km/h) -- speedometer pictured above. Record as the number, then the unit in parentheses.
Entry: 130 (km/h)
